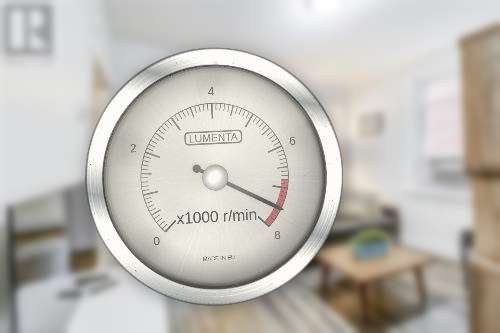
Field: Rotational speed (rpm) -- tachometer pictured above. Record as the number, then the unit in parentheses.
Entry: 7500 (rpm)
